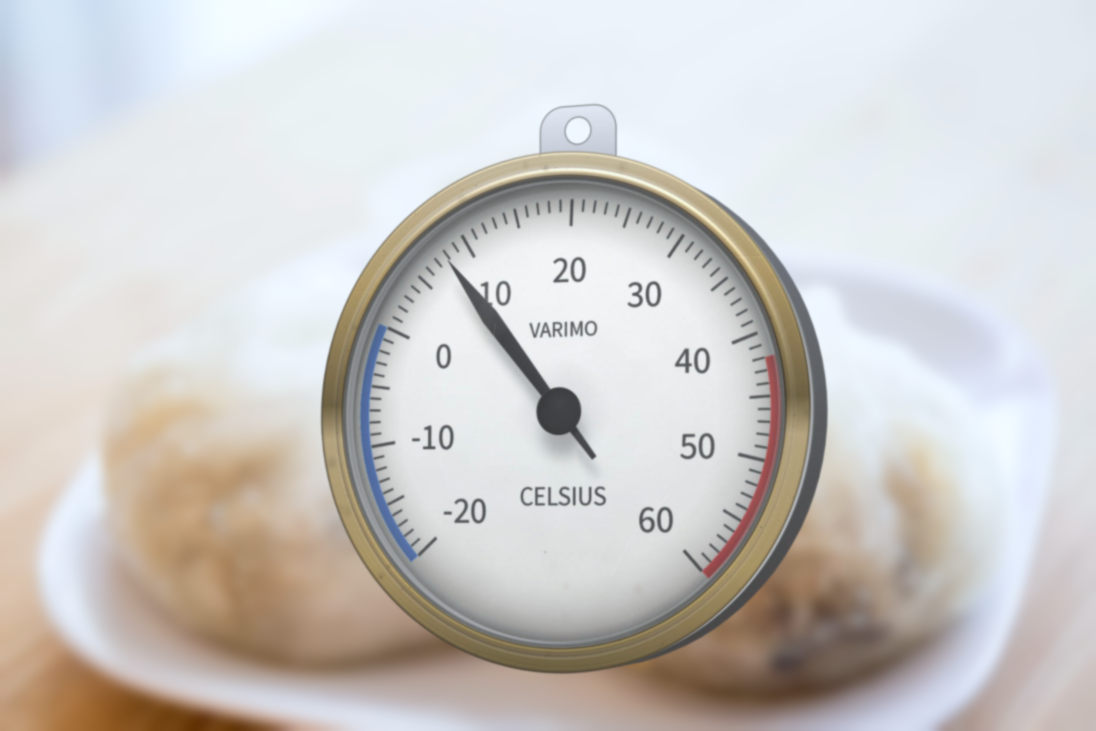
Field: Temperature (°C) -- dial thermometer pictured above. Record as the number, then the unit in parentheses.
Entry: 8 (°C)
